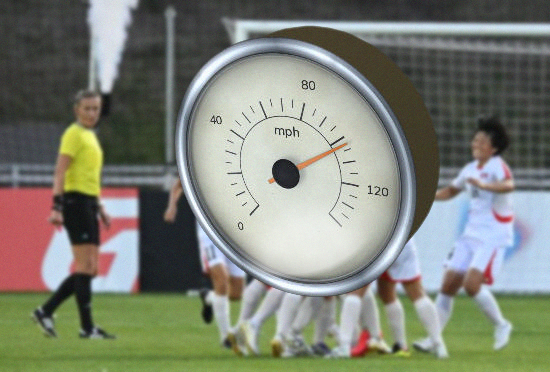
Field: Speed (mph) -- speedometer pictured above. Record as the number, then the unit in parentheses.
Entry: 102.5 (mph)
